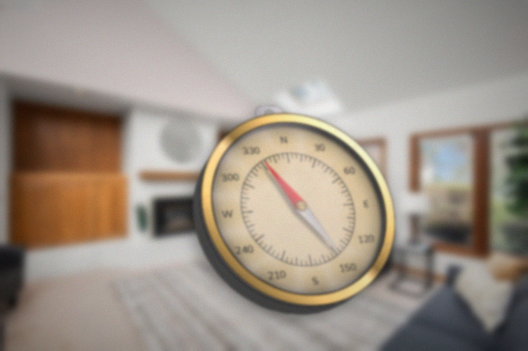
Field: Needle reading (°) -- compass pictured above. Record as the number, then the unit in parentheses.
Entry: 330 (°)
